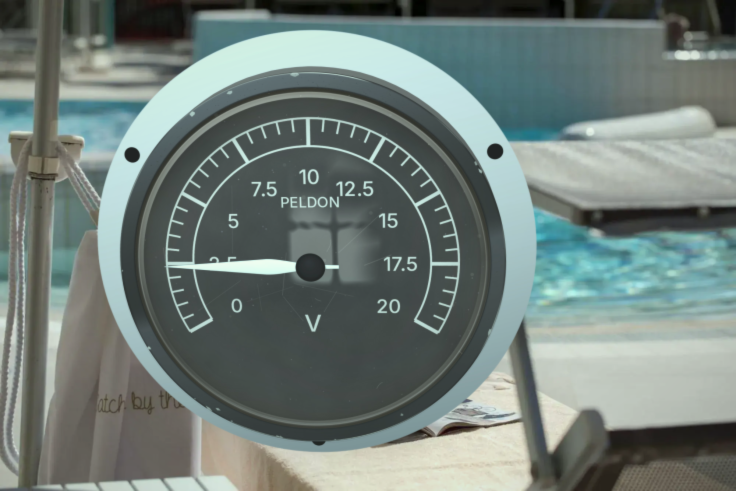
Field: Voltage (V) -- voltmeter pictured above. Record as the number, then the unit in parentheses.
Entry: 2.5 (V)
